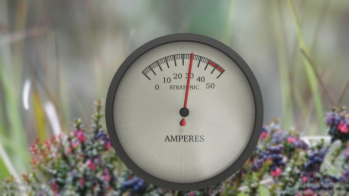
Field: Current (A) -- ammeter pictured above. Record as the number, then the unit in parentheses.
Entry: 30 (A)
